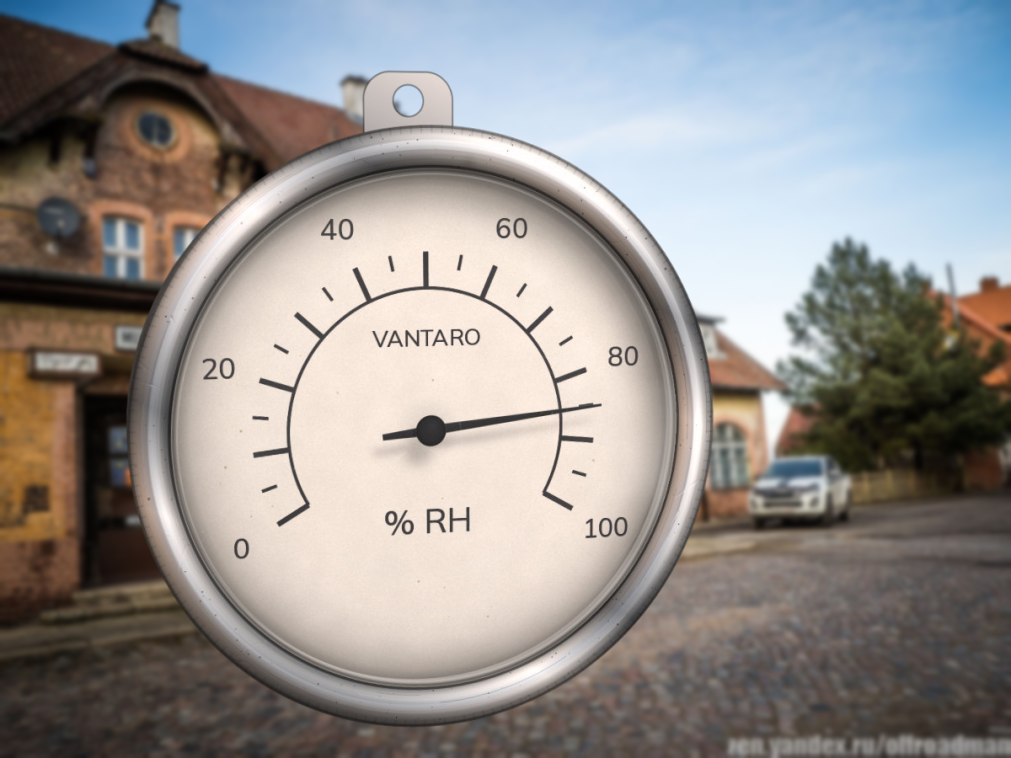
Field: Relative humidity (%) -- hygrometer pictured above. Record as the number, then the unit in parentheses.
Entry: 85 (%)
